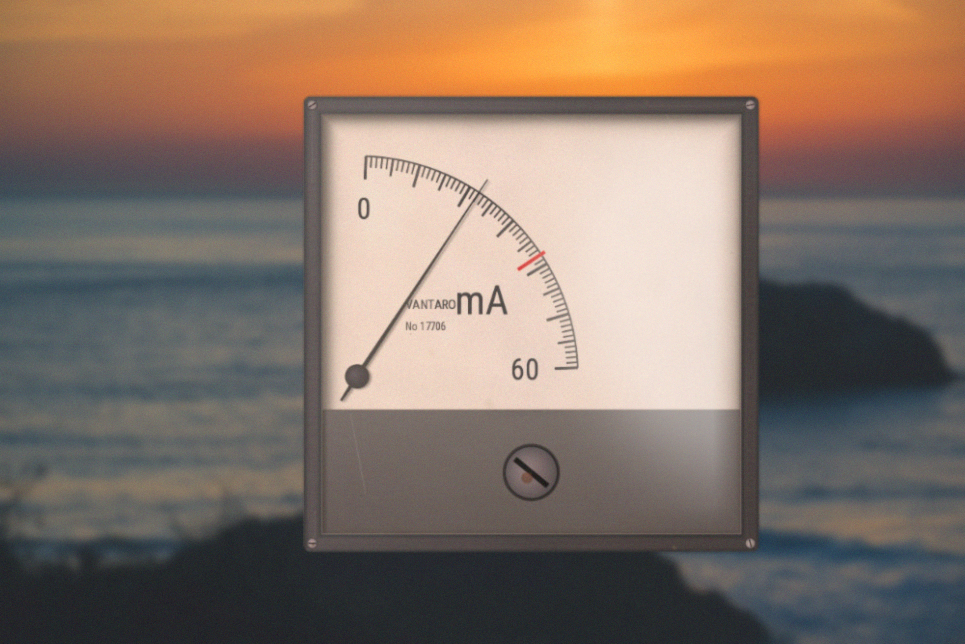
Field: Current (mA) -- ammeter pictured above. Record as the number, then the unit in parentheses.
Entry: 22 (mA)
